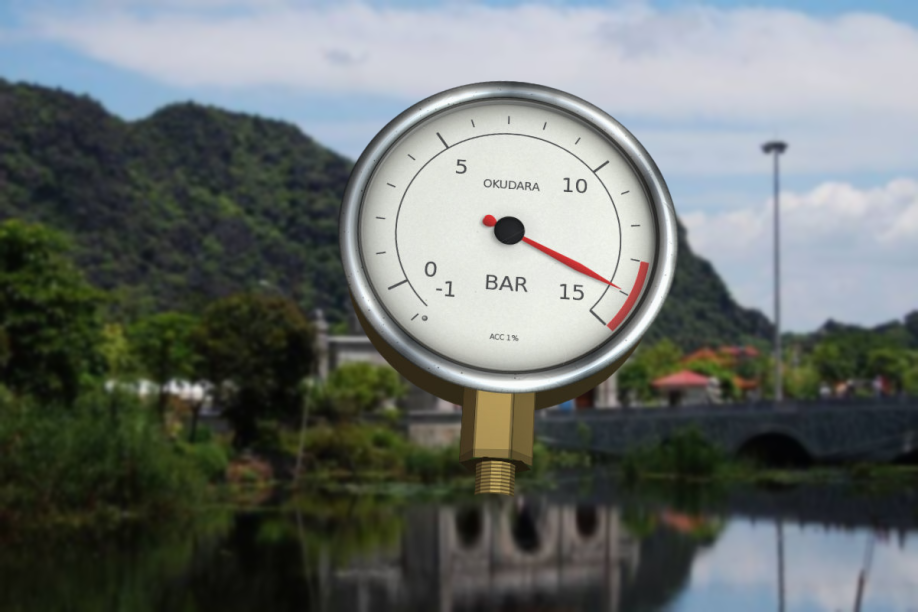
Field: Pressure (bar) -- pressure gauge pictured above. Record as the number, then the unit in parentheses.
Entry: 14 (bar)
